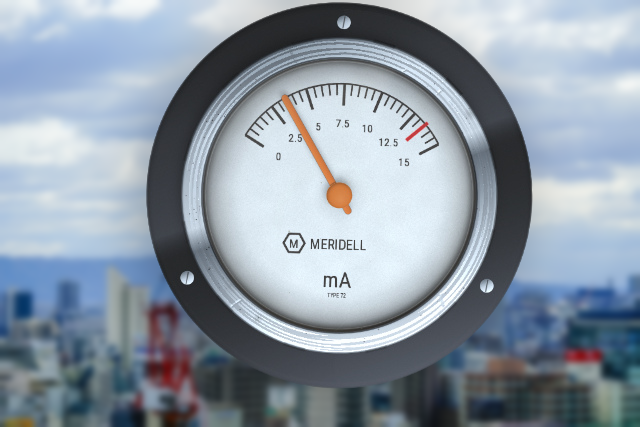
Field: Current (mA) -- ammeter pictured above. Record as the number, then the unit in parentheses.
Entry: 3.5 (mA)
